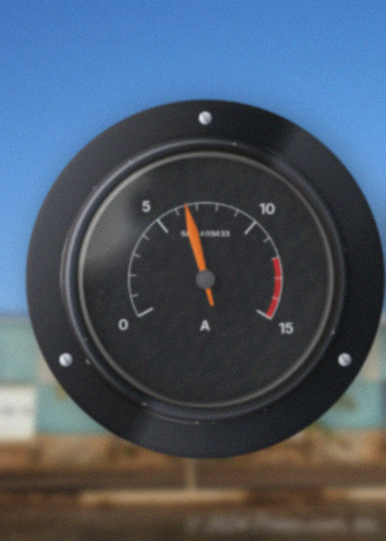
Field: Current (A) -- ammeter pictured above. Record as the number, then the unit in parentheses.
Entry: 6.5 (A)
